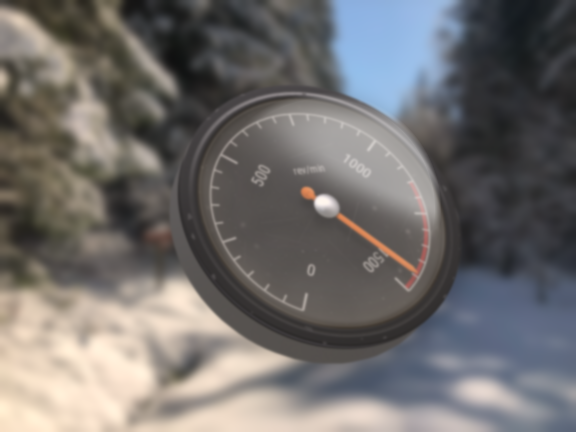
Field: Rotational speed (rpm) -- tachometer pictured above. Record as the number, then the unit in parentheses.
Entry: 1450 (rpm)
